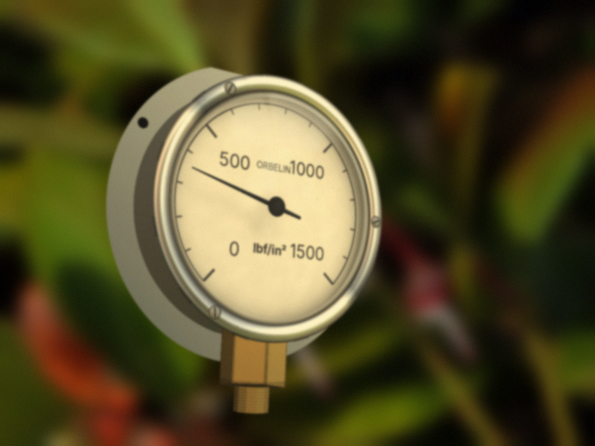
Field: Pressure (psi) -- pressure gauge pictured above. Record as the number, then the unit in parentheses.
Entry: 350 (psi)
